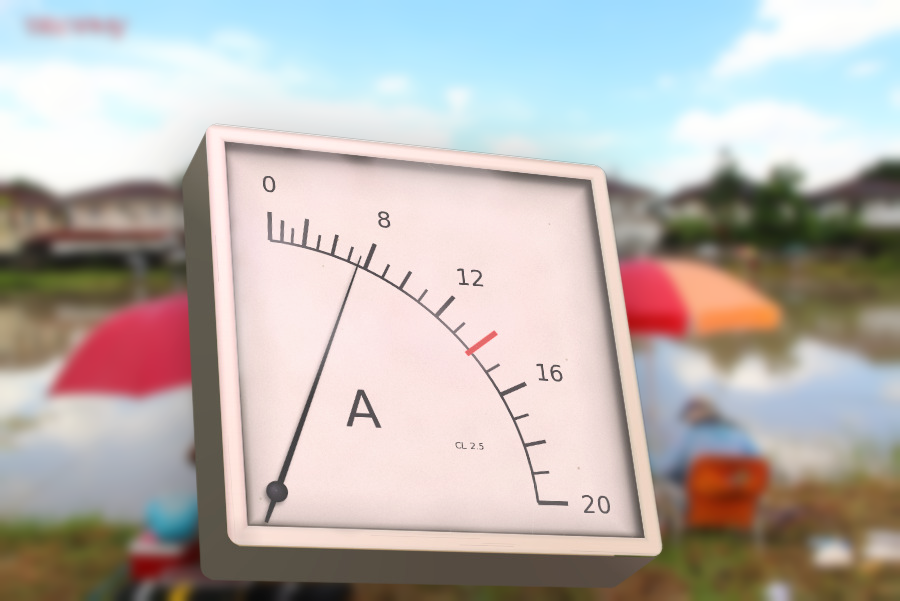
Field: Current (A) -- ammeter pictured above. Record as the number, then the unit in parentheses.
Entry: 7.5 (A)
